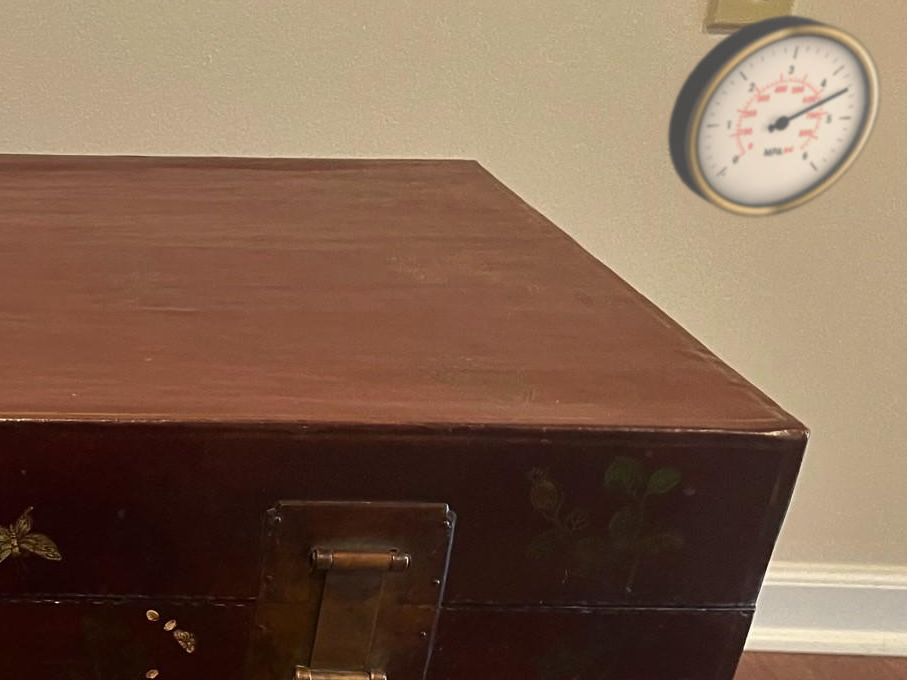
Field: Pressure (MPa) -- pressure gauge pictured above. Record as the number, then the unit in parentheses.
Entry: 4.4 (MPa)
